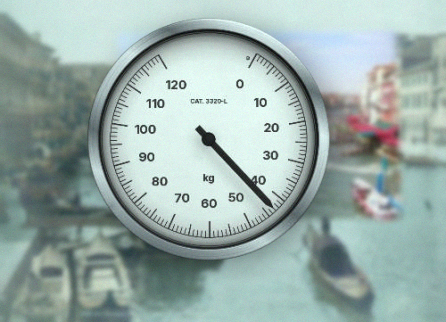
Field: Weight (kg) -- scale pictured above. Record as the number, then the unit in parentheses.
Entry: 43 (kg)
